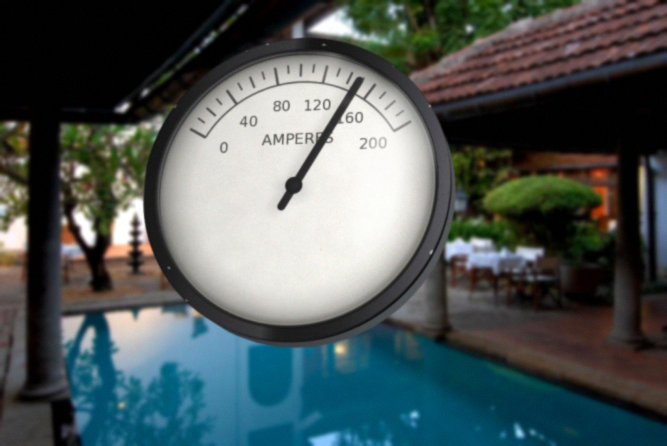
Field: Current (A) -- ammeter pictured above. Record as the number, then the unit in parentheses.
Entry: 150 (A)
